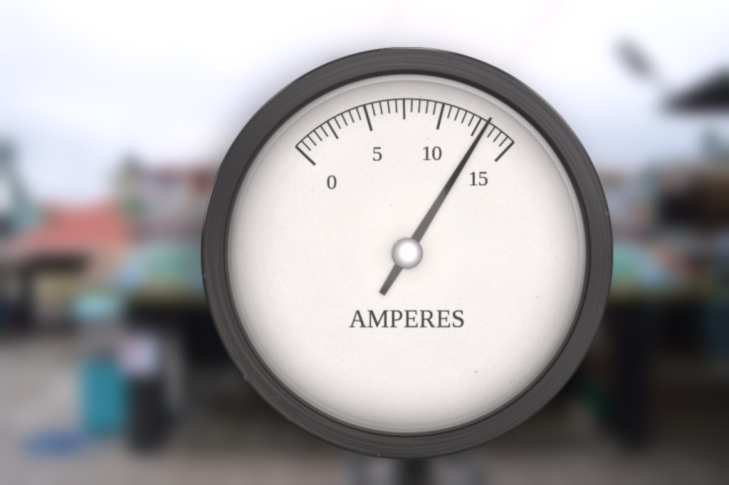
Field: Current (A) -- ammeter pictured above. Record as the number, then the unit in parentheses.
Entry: 13 (A)
